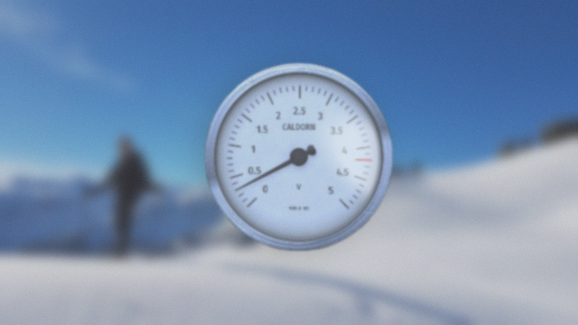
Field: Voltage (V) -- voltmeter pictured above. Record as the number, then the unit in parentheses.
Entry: 0.3 (V)
